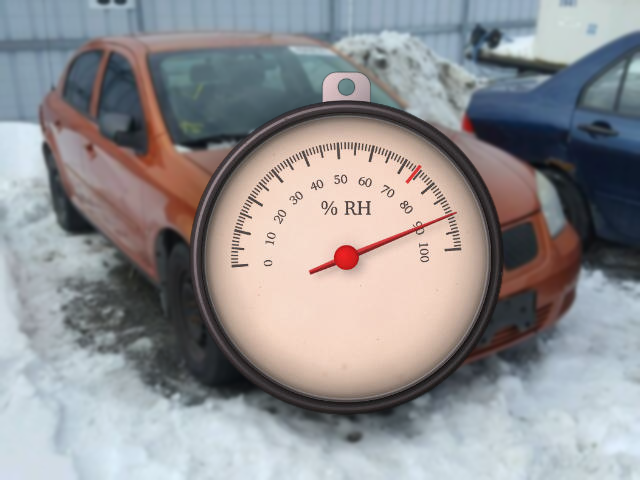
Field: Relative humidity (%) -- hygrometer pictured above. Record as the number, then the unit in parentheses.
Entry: 90 (%)
